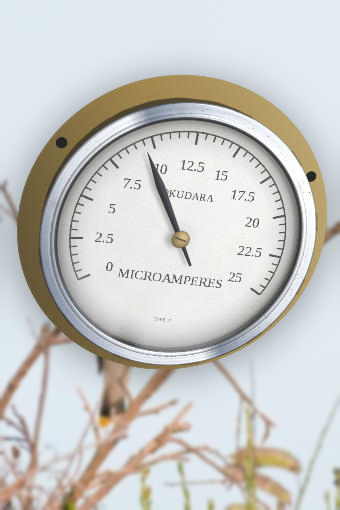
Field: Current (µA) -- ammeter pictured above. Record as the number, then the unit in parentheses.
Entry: 9.5 (µA)
